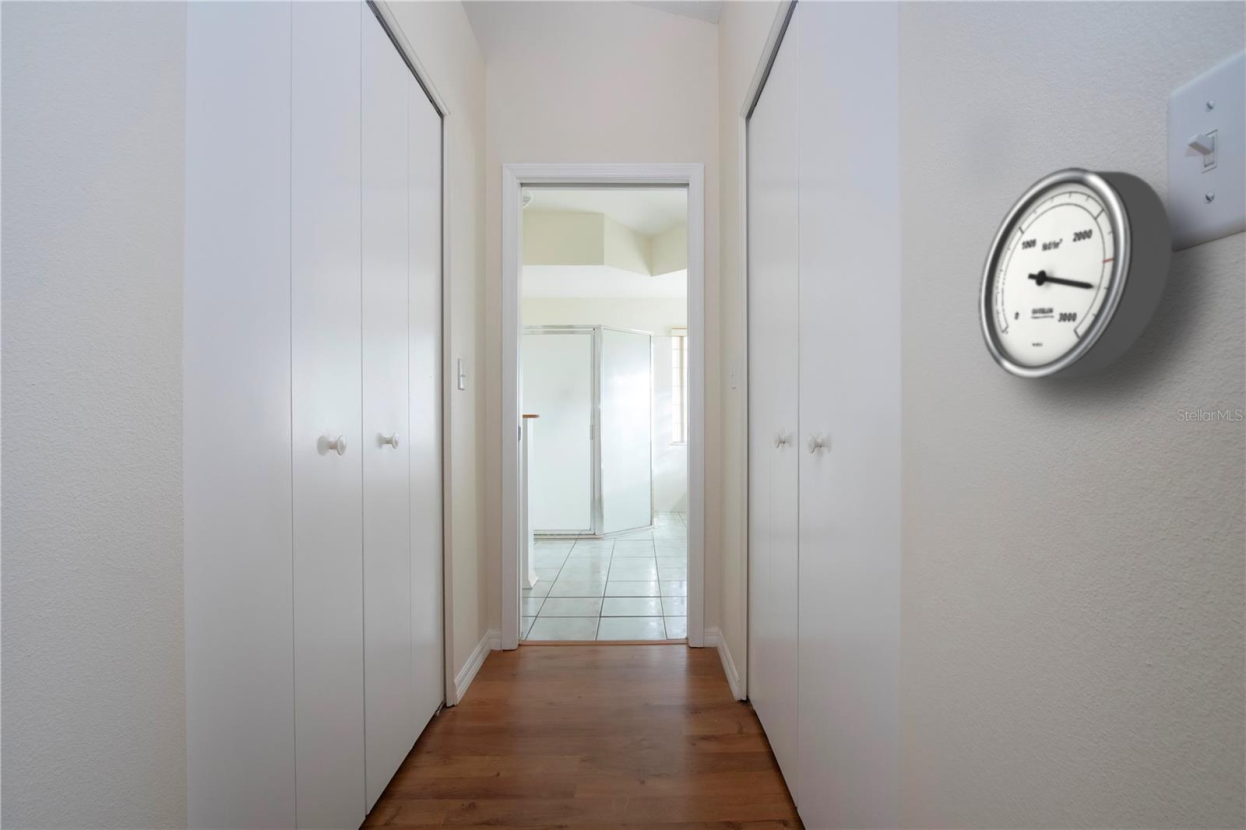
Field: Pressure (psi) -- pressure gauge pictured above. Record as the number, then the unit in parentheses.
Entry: 2600 (psi)
